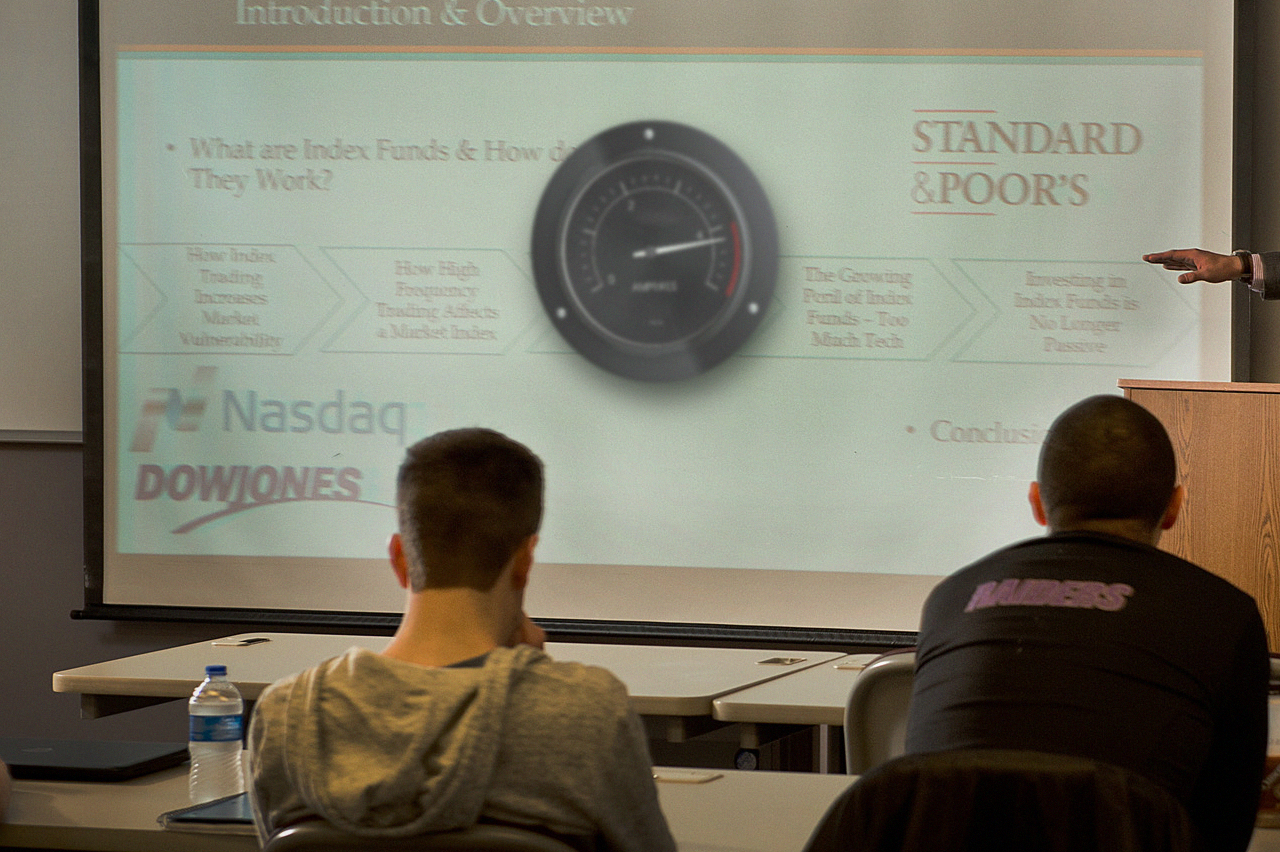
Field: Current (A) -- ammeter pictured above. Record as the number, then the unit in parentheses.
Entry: 4.2 (A)
